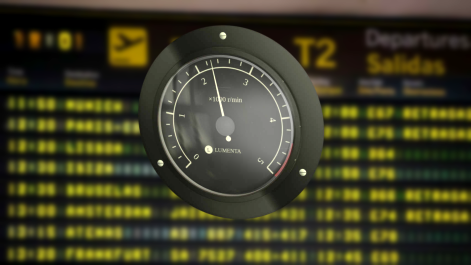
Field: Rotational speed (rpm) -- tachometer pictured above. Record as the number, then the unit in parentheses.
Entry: 2300 (rpm)
